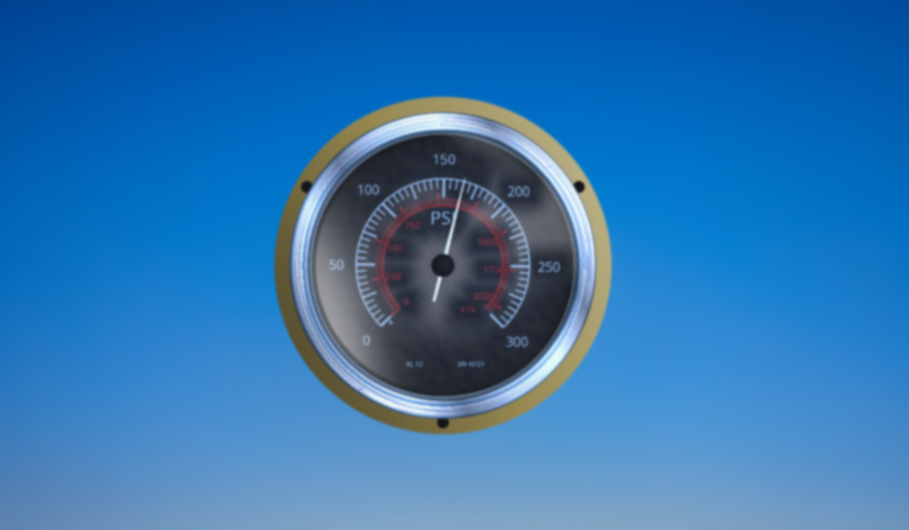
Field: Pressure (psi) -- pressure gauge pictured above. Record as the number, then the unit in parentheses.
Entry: 165 (psi)
